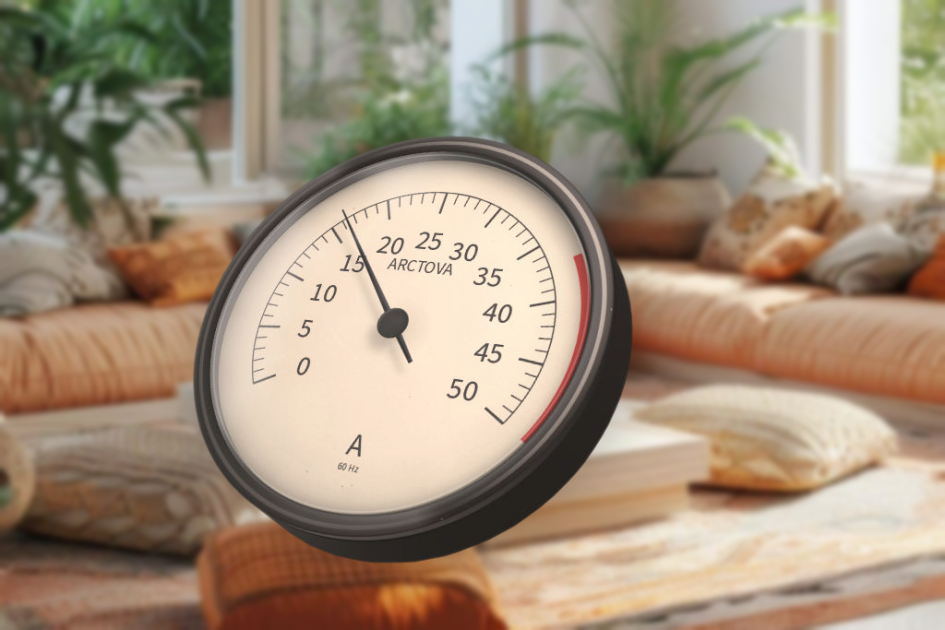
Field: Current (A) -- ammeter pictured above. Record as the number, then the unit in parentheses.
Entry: 16.5 (A)
